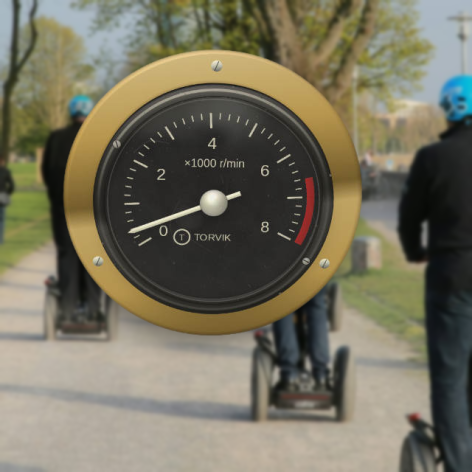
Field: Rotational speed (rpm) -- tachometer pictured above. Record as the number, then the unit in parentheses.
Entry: 400 (rpm)
